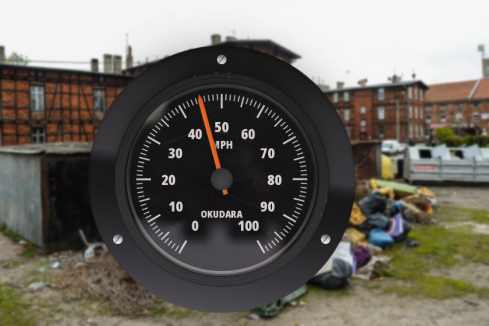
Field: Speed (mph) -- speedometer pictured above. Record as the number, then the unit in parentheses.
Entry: 45 (mph)
